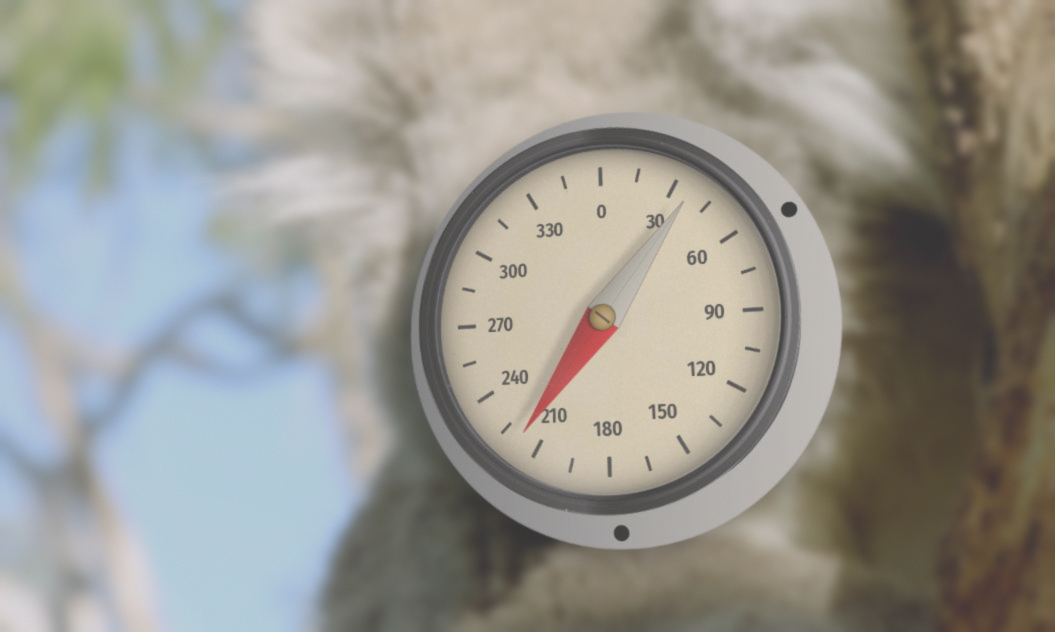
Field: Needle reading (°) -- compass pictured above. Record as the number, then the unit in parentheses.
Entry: 217.5 (°)
